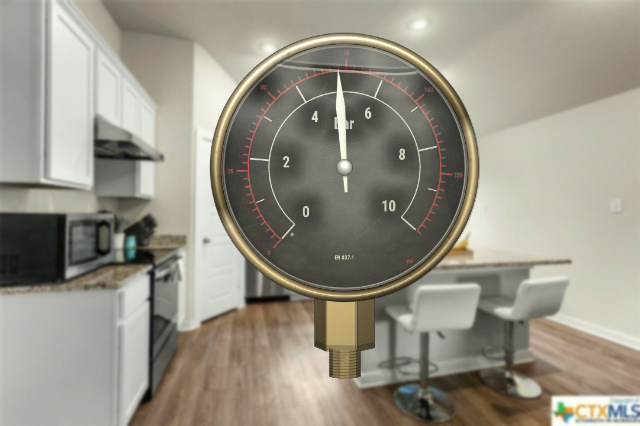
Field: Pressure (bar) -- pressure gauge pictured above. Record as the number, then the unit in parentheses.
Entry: 5 (bar)
